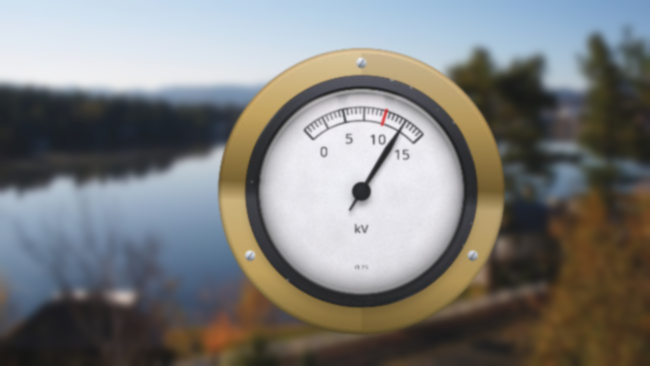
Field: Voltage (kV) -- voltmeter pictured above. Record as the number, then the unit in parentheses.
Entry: 12.5 (kV)
